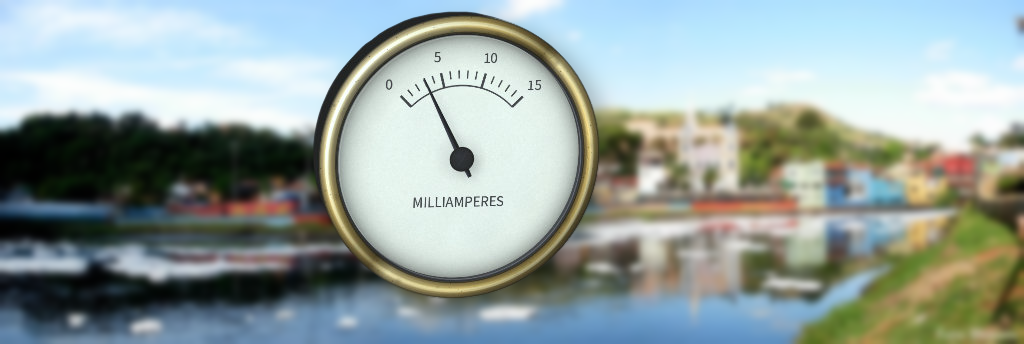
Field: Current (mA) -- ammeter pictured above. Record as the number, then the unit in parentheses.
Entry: 3 (mA)
